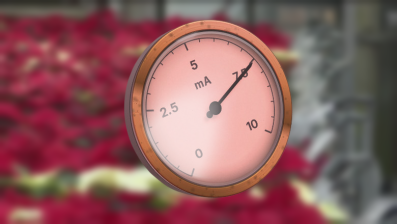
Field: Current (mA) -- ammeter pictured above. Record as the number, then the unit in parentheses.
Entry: 7.5 (mA)
